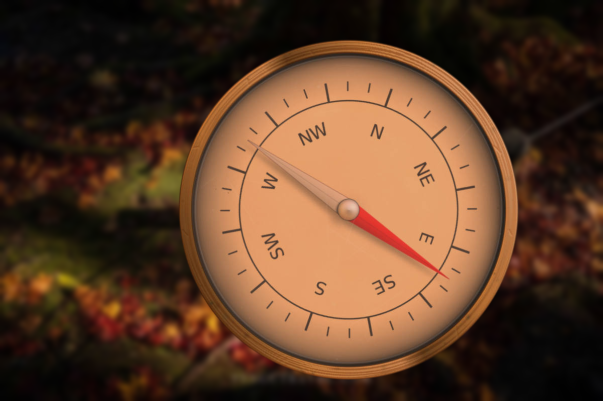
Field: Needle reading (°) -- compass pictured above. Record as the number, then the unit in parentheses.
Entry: 105 (°)
